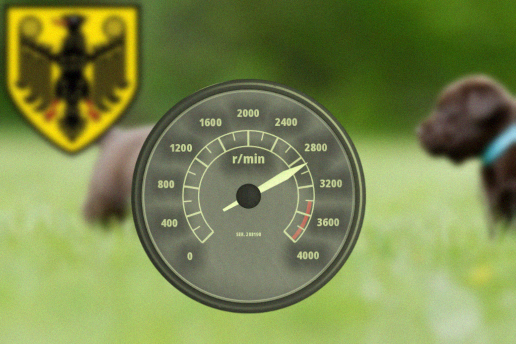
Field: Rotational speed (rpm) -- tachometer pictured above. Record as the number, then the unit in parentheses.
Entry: 2900 (rpm)
